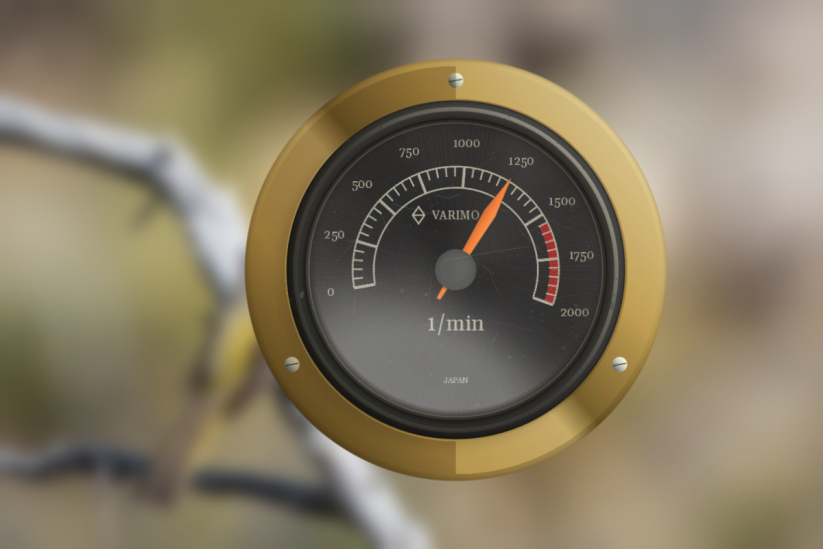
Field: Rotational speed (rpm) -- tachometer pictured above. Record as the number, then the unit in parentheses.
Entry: 1250 (rpm)
